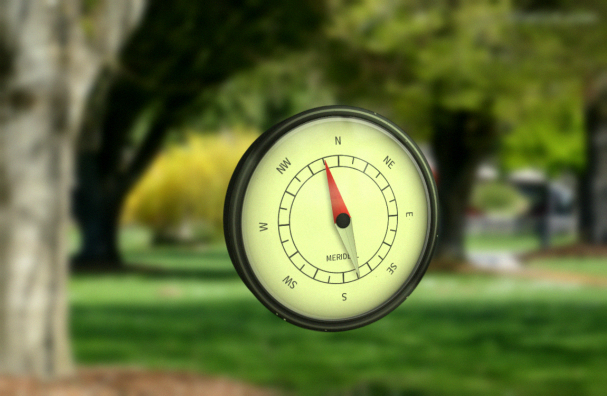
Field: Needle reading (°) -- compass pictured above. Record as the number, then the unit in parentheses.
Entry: 345 (°)
